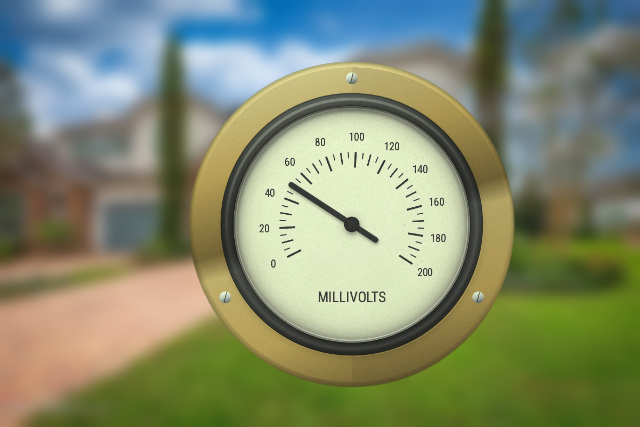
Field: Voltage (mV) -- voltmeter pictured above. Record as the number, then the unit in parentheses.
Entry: 50 (mV)
